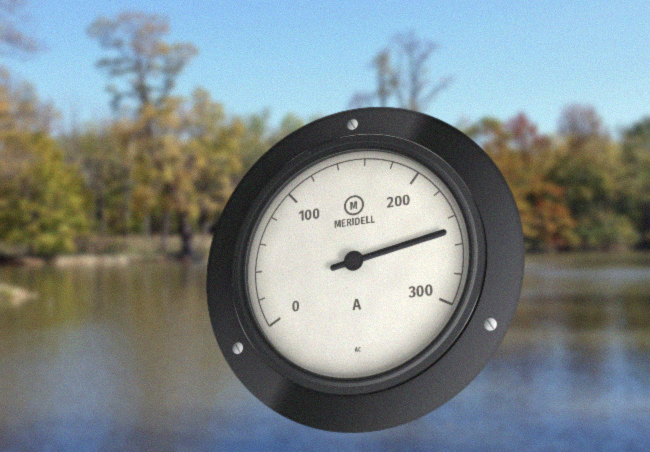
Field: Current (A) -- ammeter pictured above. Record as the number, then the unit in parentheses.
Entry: 250 (A)
